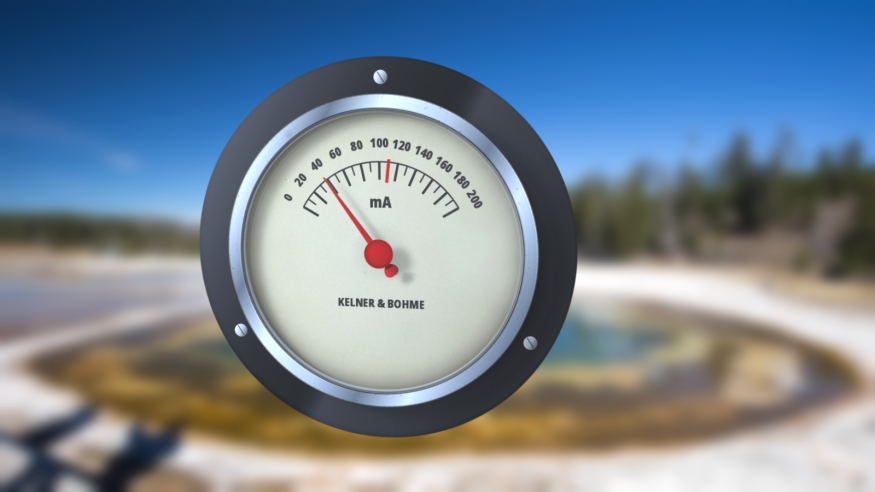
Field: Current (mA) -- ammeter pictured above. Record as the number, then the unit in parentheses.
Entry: 40 (mA)
